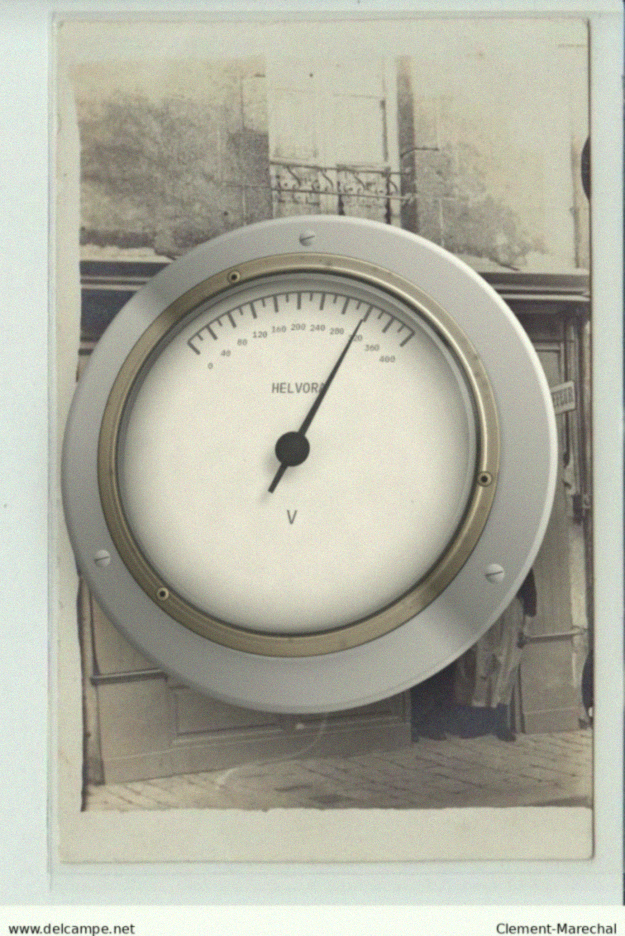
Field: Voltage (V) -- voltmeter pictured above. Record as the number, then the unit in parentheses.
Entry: 320 (V)
